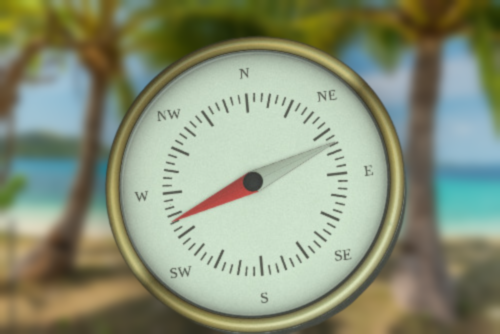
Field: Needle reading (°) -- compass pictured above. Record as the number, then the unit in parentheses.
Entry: 250 (°)
